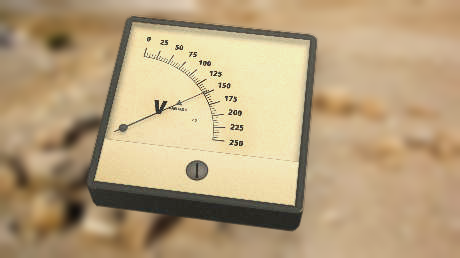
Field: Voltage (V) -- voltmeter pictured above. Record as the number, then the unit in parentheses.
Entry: 150 (V)
